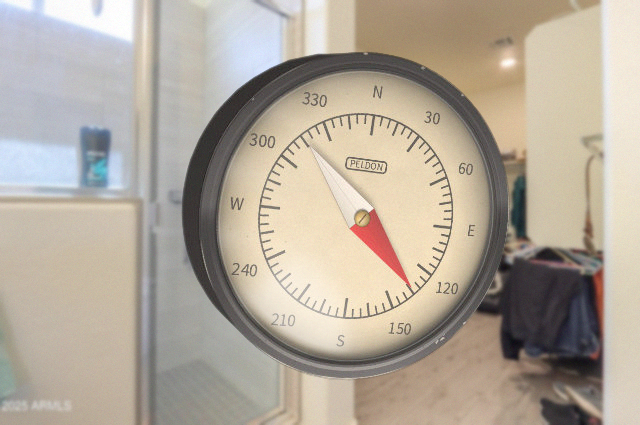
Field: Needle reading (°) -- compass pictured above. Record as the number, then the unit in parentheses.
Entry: 135 (°)
